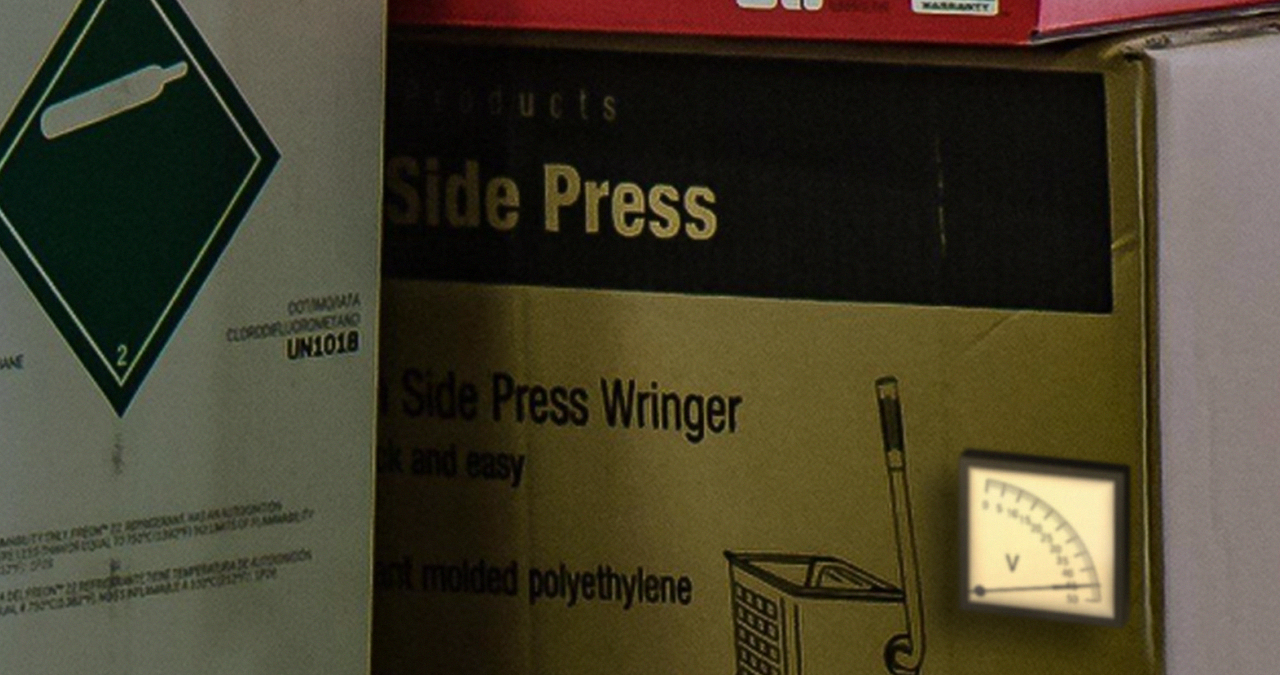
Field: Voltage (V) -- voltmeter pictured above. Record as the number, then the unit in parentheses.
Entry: 45 (V)
